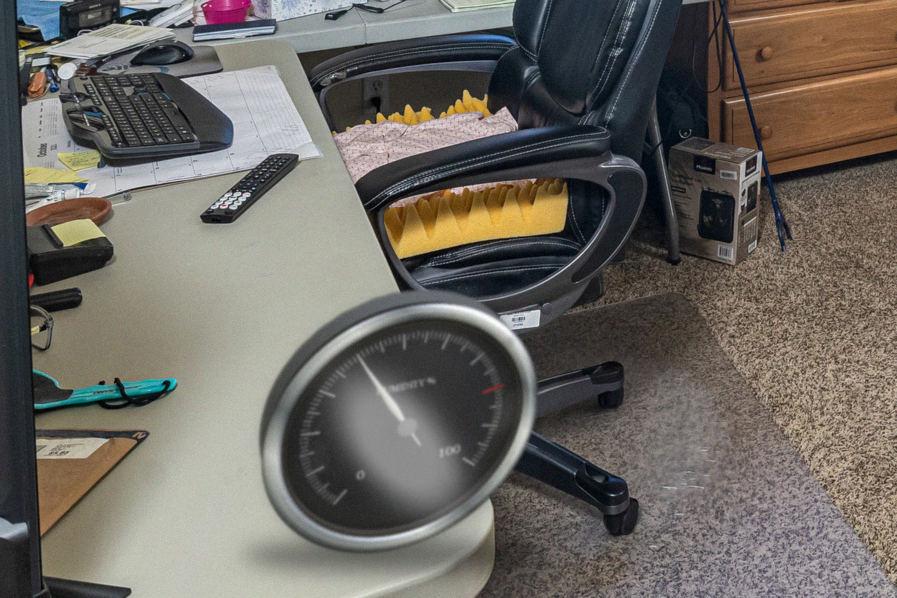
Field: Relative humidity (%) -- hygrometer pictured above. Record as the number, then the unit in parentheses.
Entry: 40 (%)
